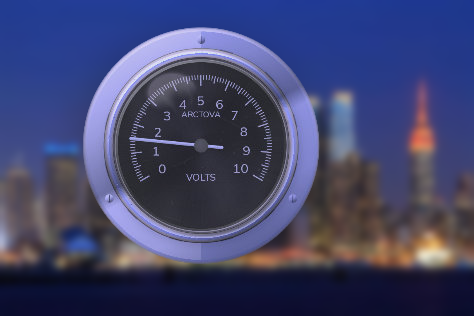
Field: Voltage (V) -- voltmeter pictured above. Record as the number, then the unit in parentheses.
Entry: 1.5 (V)
